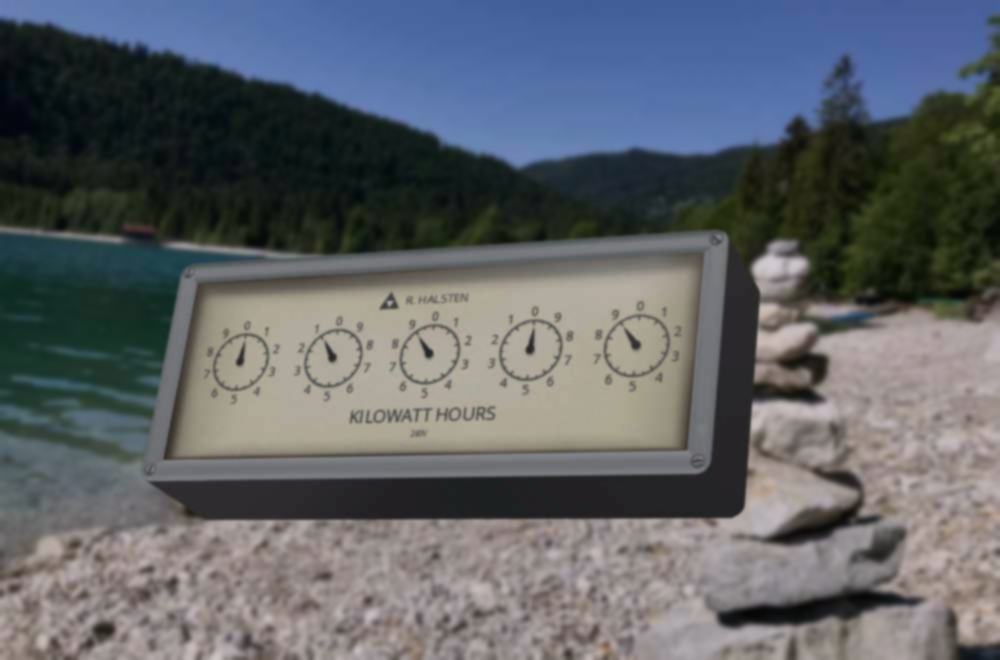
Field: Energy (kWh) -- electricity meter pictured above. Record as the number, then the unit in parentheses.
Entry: 899 (kWh)
